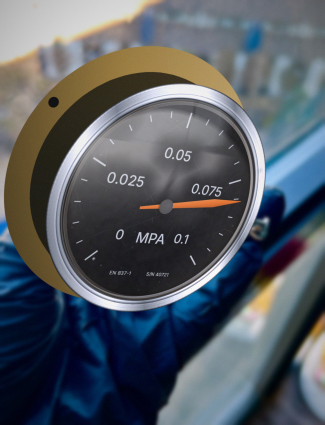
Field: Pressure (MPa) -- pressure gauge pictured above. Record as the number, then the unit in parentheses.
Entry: 0.08 (MPa)
